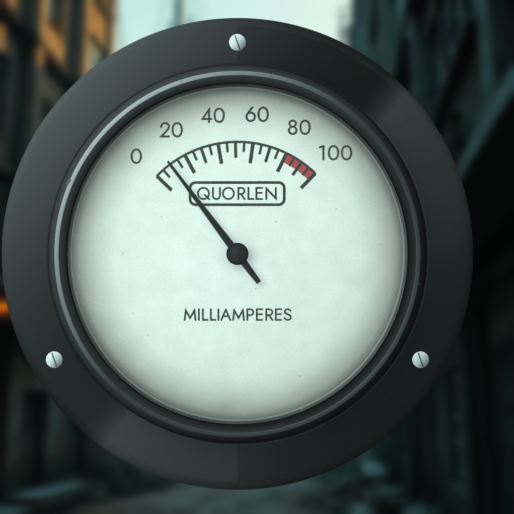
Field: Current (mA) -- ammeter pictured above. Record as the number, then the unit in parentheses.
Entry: 10 (mA)
